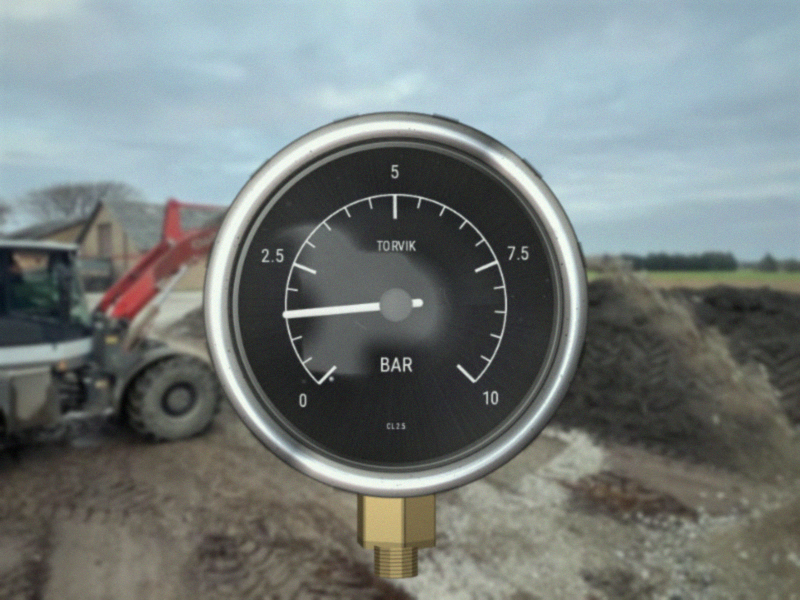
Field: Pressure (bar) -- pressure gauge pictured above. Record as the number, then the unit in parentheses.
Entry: 1.5 (bar)
